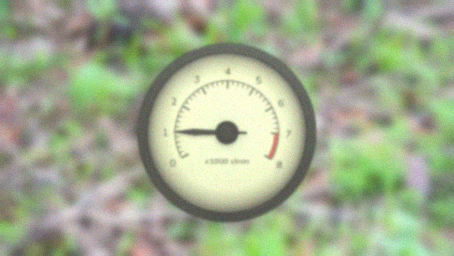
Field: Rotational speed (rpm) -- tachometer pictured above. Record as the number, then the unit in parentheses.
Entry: 1000 (rpm)
